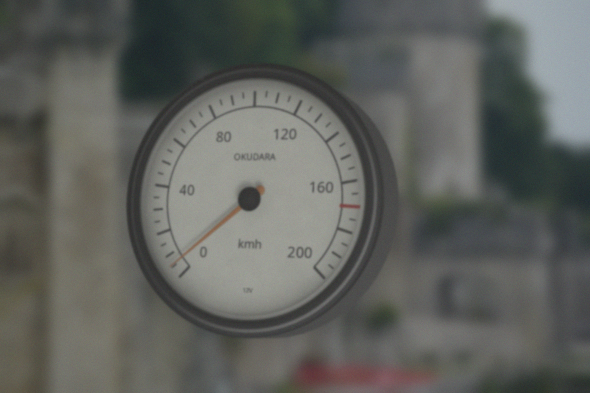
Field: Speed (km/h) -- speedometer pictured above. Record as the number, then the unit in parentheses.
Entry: 5 (km/h)
